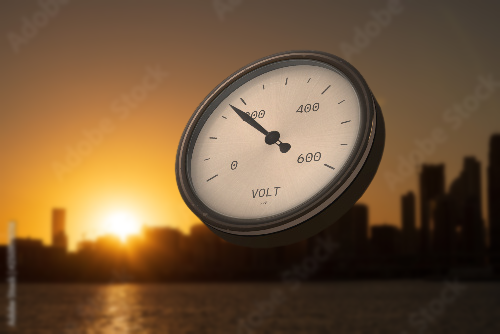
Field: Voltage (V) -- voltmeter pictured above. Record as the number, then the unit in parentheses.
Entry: 175 (V)
